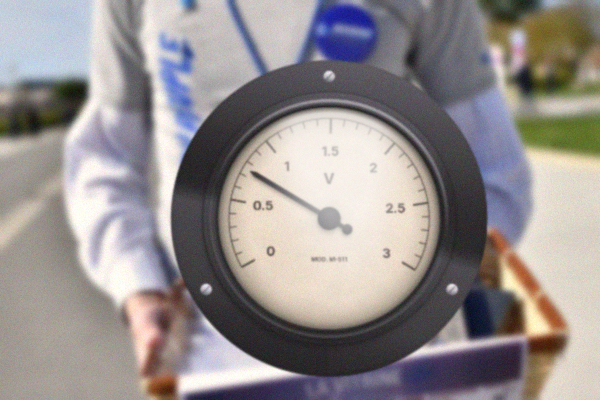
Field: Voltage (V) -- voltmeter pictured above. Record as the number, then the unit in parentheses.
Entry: 0.75 (V)
